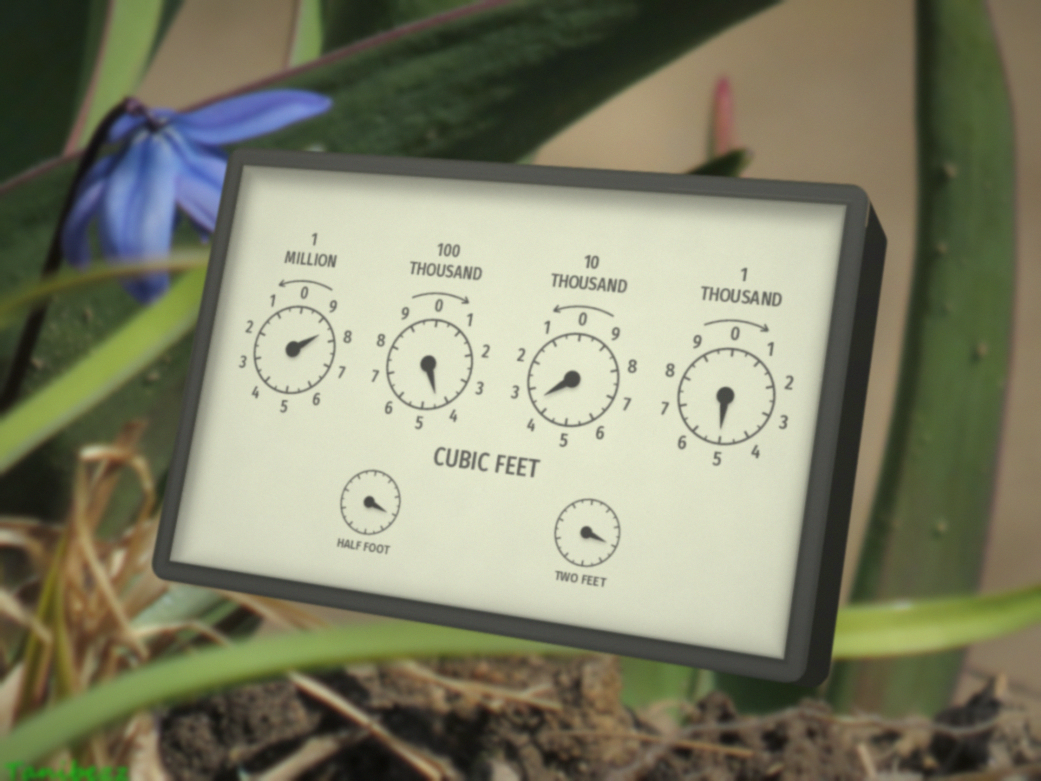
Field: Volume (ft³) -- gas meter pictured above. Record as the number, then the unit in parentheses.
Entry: 843500 (ft³)
